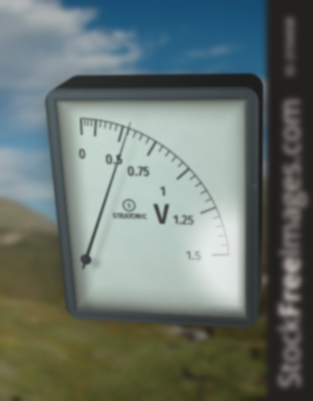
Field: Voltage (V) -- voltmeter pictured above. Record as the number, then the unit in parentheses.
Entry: 0.55 (V)
